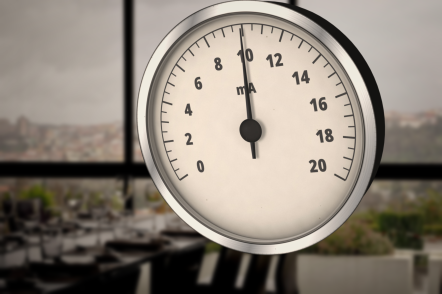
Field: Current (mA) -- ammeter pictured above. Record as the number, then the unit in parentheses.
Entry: 10 (mA)
